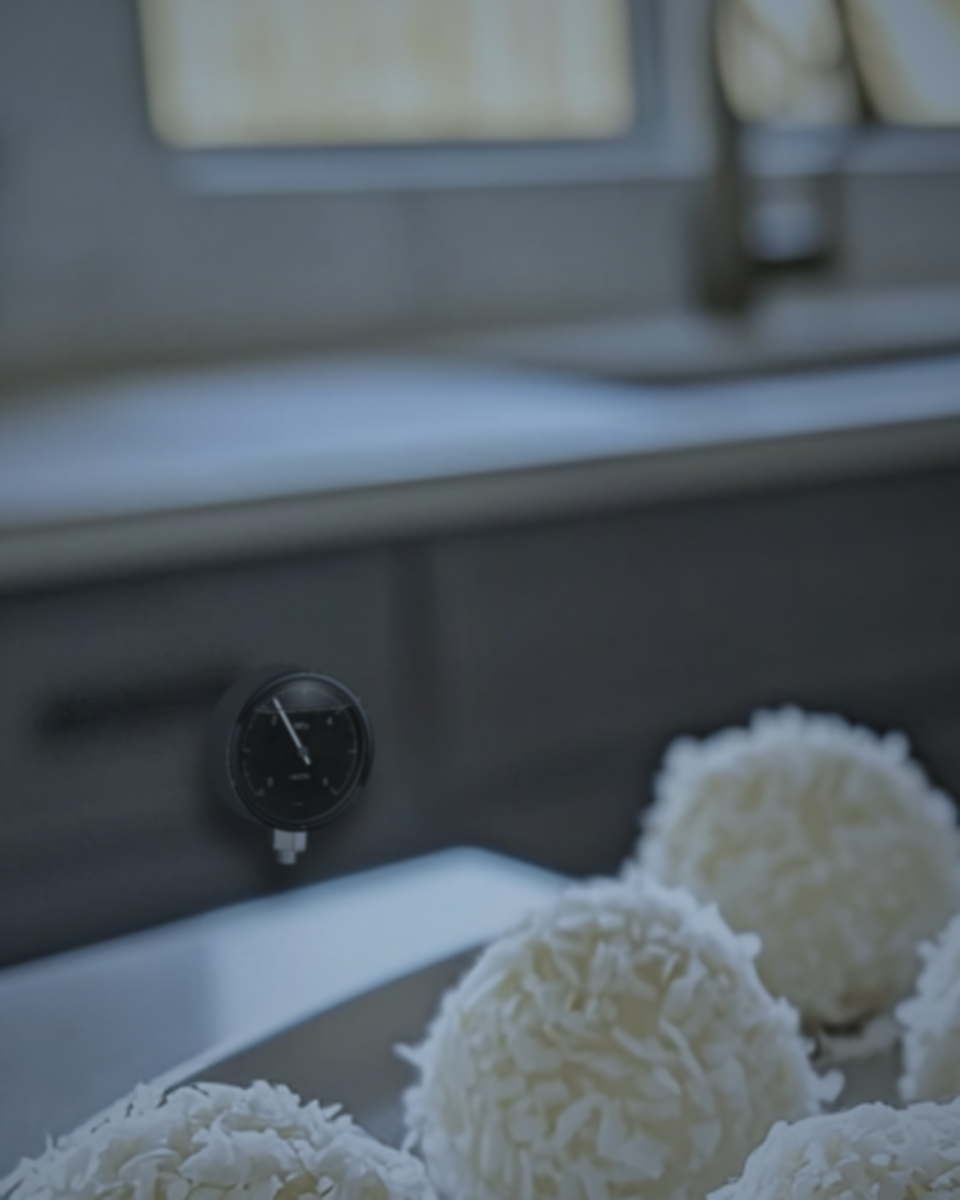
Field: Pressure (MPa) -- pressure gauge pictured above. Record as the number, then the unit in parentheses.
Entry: 2.25 (MPa)
